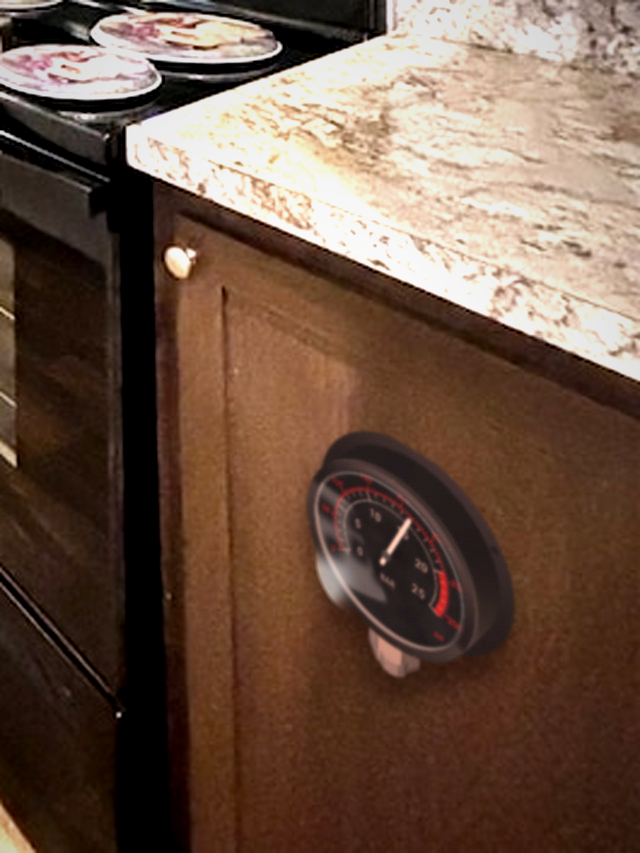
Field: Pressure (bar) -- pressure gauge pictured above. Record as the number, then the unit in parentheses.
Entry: 15 (bar)
